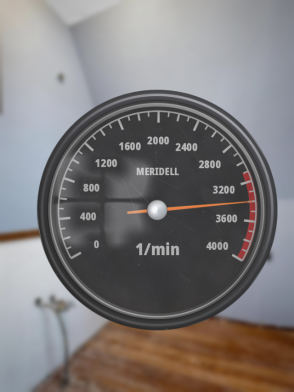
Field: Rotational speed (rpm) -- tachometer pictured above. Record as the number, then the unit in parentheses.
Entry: 3400 (rpm)
